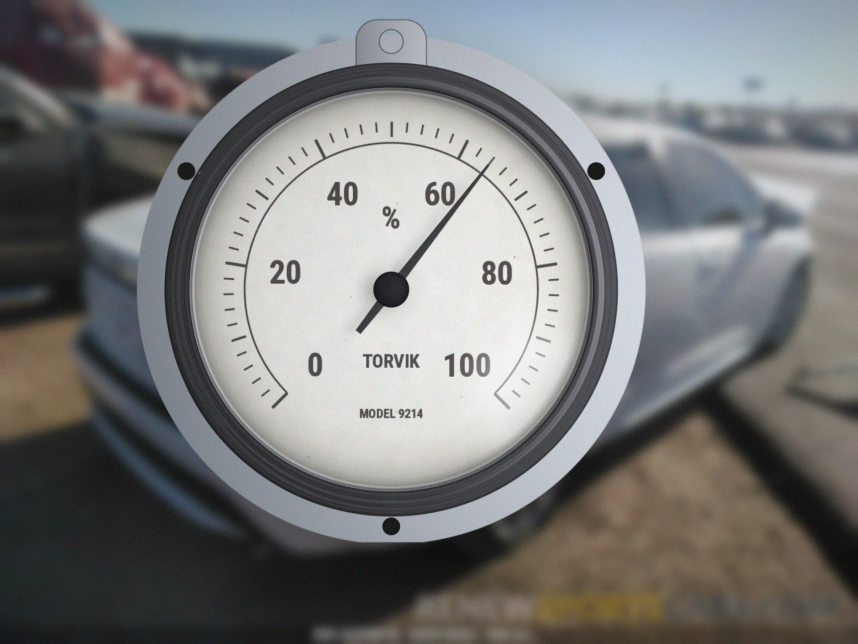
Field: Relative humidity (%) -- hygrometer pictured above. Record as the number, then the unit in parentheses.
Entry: 64 (%)
